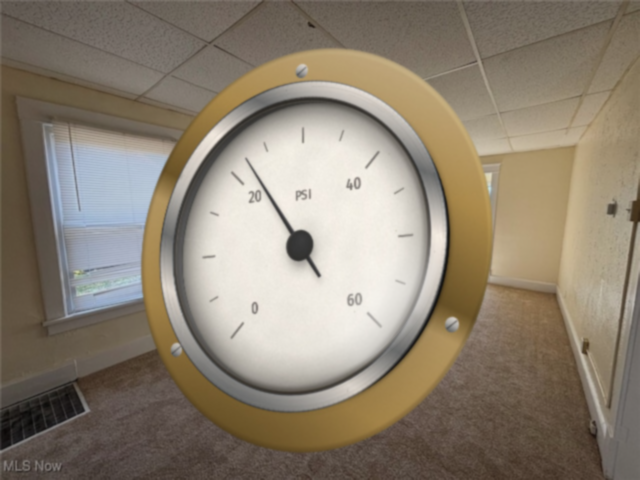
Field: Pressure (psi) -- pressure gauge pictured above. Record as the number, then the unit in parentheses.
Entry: 22.5 (psi)
